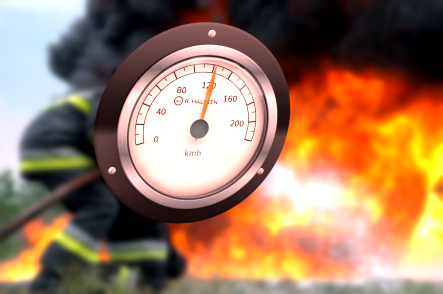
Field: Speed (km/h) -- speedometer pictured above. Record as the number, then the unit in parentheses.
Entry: 120 (km/h)
